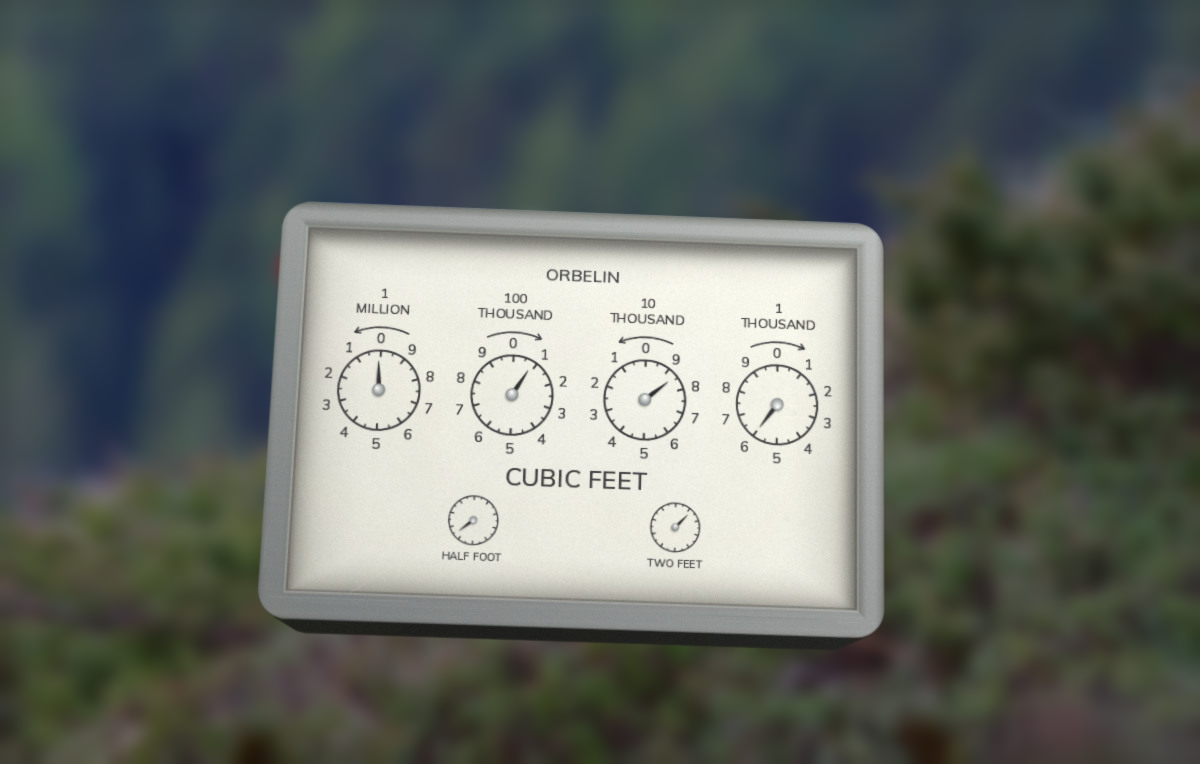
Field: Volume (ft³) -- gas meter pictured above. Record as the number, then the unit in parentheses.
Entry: 8600 (ft³)
